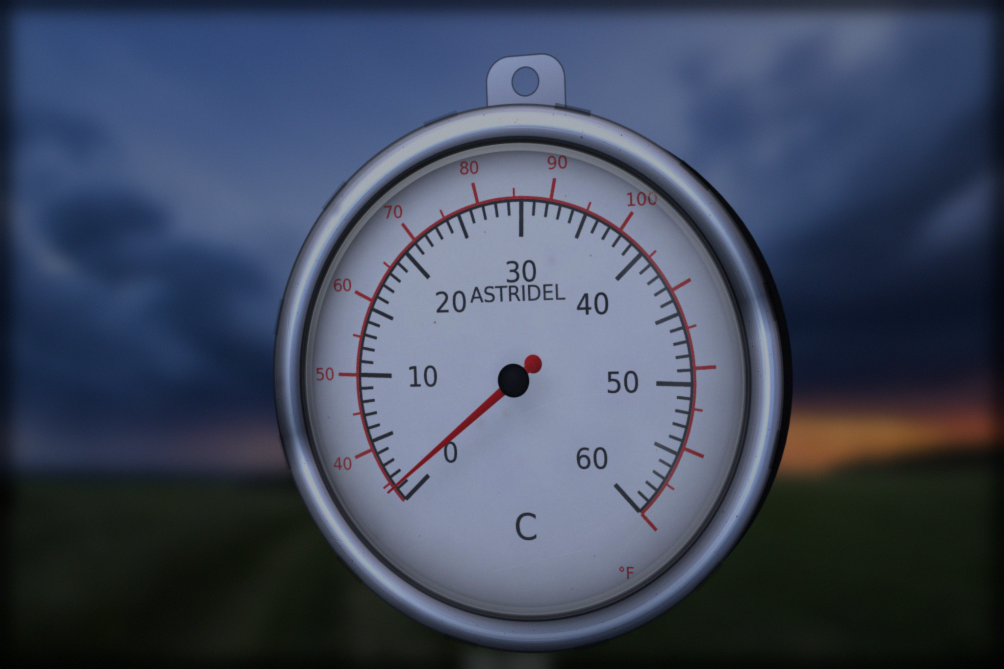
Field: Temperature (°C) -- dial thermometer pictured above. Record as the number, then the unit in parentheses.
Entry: 1 (°C)
